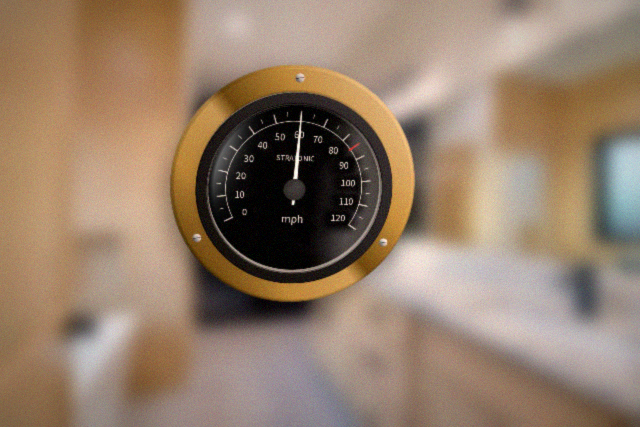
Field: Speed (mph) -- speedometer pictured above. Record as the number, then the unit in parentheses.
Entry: 60 (mph)
